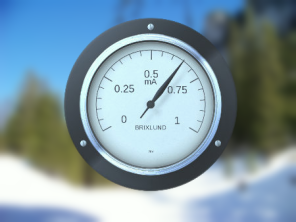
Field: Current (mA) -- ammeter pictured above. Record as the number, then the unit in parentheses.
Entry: 0.65 (mA)
